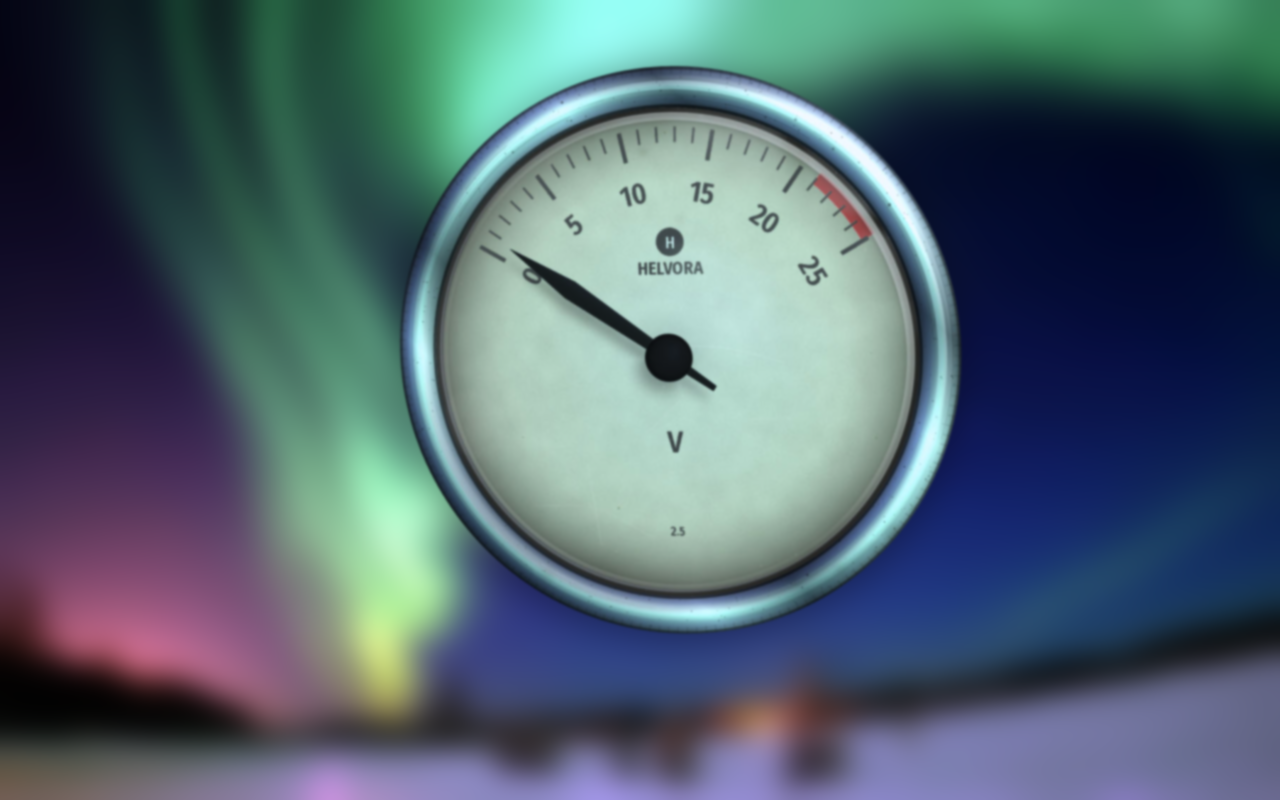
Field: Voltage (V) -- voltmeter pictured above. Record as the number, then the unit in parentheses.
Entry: 1 (V)
